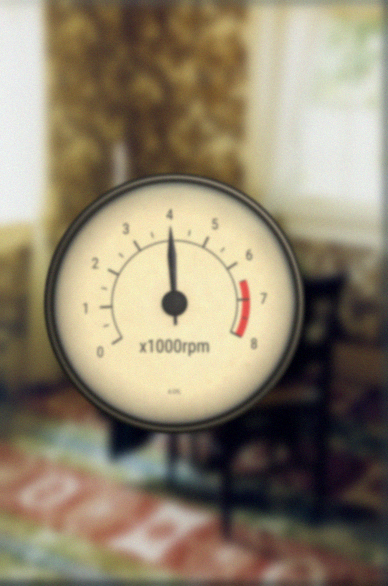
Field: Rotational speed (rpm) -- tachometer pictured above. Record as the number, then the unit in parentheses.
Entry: 4000 (rpm)
